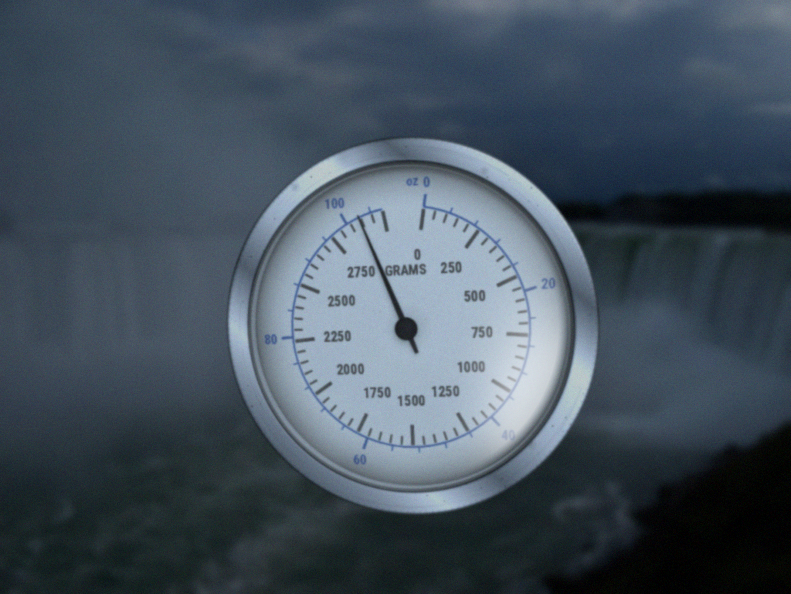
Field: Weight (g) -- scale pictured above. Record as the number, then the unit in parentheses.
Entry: 2900 (g)
